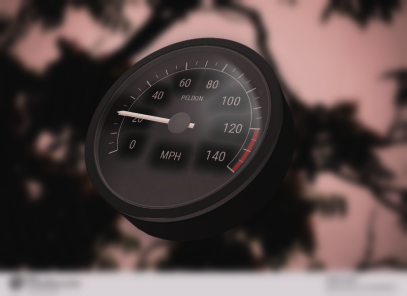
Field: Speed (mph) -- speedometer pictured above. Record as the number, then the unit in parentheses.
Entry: 20 (mph)
